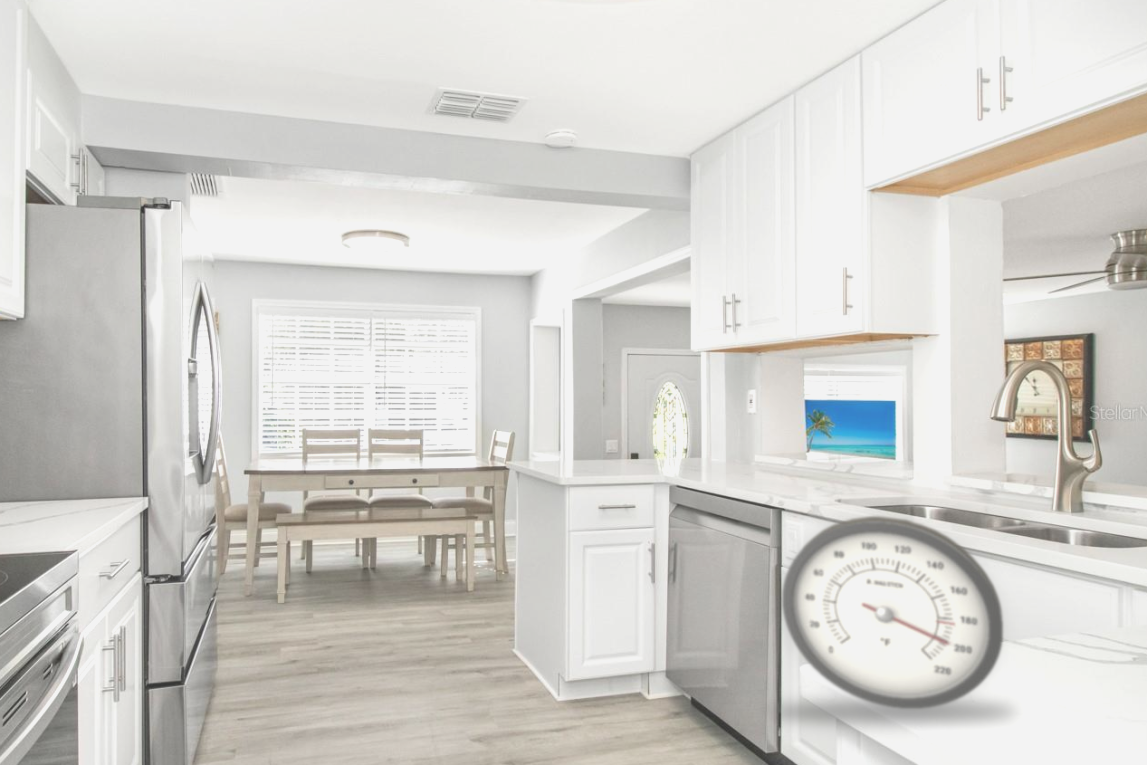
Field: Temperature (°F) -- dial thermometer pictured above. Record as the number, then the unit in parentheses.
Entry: 200 (°F)
